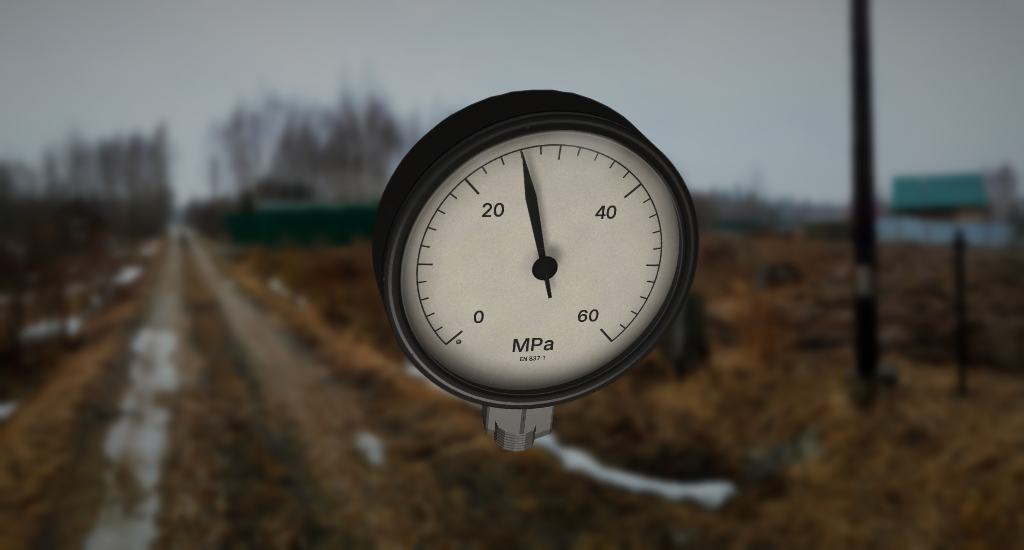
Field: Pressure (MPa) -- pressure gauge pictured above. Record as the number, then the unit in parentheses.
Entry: 26 (MPa)
